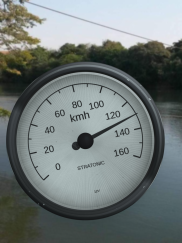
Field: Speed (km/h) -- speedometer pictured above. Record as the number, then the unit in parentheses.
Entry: 130 (km/h)
